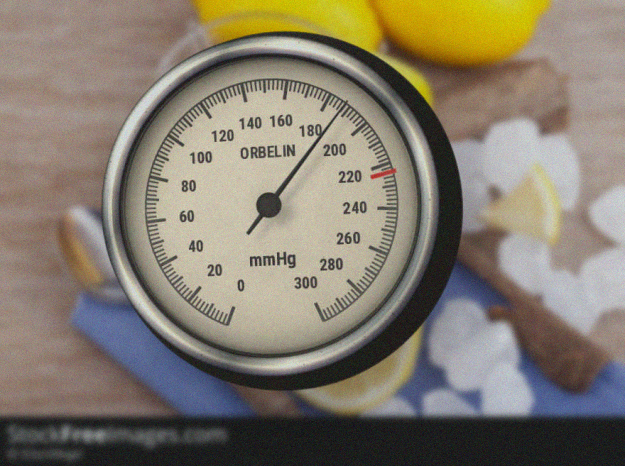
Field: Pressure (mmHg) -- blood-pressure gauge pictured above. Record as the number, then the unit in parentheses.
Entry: 188 (mmHg)
